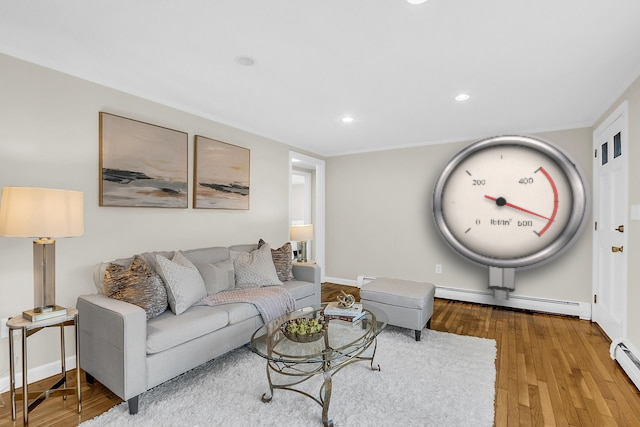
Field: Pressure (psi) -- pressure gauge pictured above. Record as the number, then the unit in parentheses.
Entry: 550 (psi)
